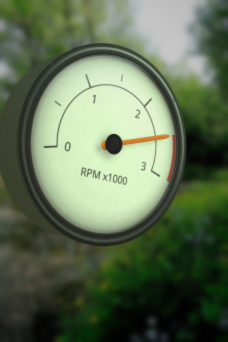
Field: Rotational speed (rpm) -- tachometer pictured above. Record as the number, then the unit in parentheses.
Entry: 2500 (rpm)
